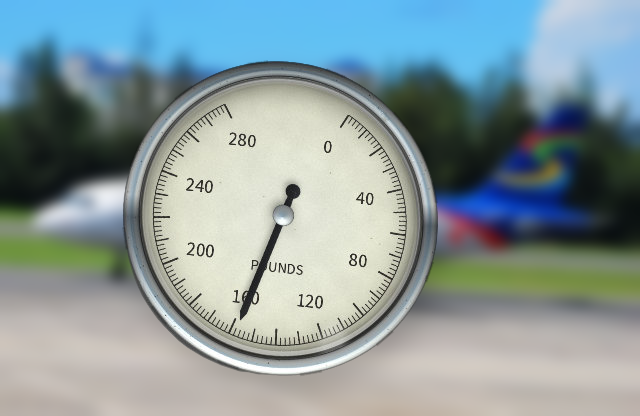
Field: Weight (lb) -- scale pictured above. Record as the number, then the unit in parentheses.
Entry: 158 (lb)
